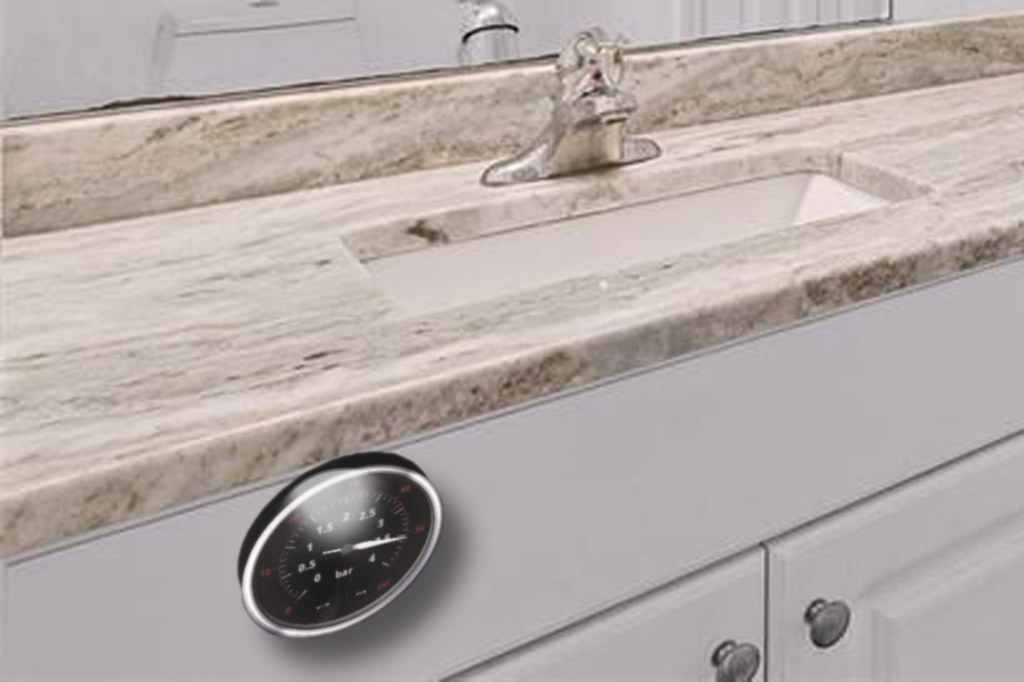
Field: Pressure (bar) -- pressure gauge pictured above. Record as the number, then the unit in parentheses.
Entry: 3.5 (bar)
